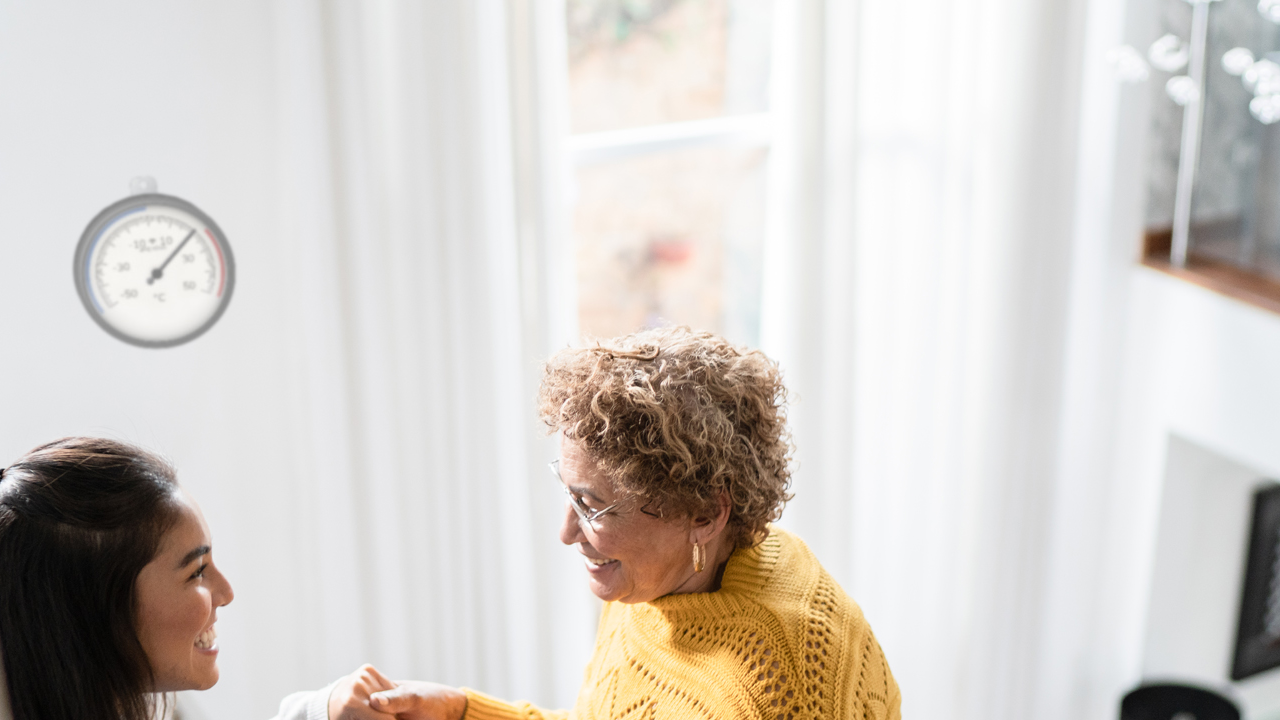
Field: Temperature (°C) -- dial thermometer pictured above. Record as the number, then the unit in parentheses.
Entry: 20 (°C)
